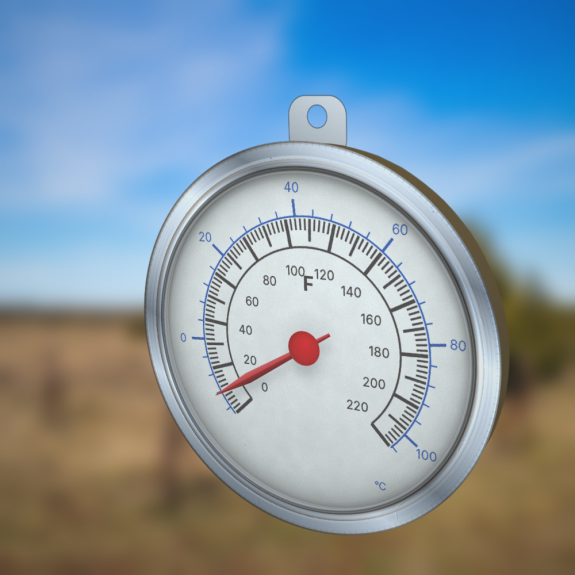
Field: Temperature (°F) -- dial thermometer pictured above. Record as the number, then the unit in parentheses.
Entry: 10 (°F)
